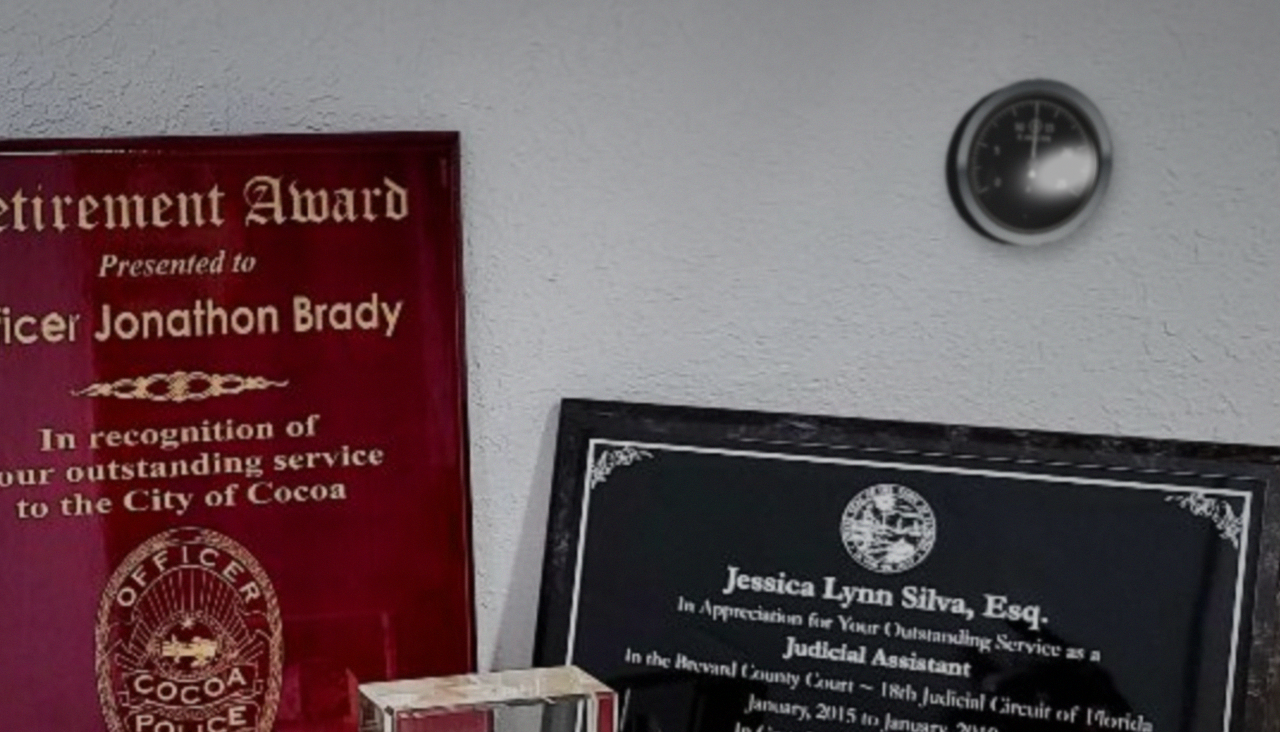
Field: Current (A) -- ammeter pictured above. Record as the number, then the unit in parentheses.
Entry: 12.5 (A)
